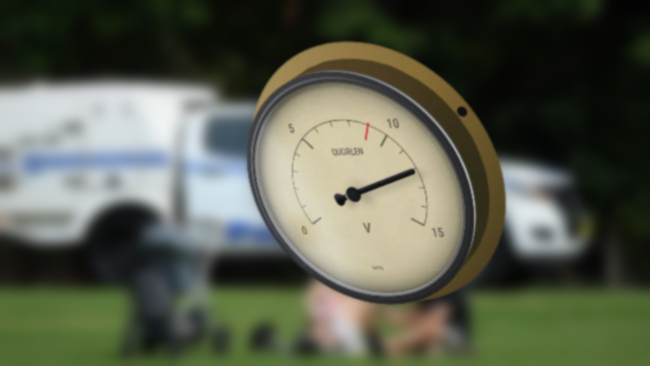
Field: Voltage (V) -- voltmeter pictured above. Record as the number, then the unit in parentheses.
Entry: 12 (V)
